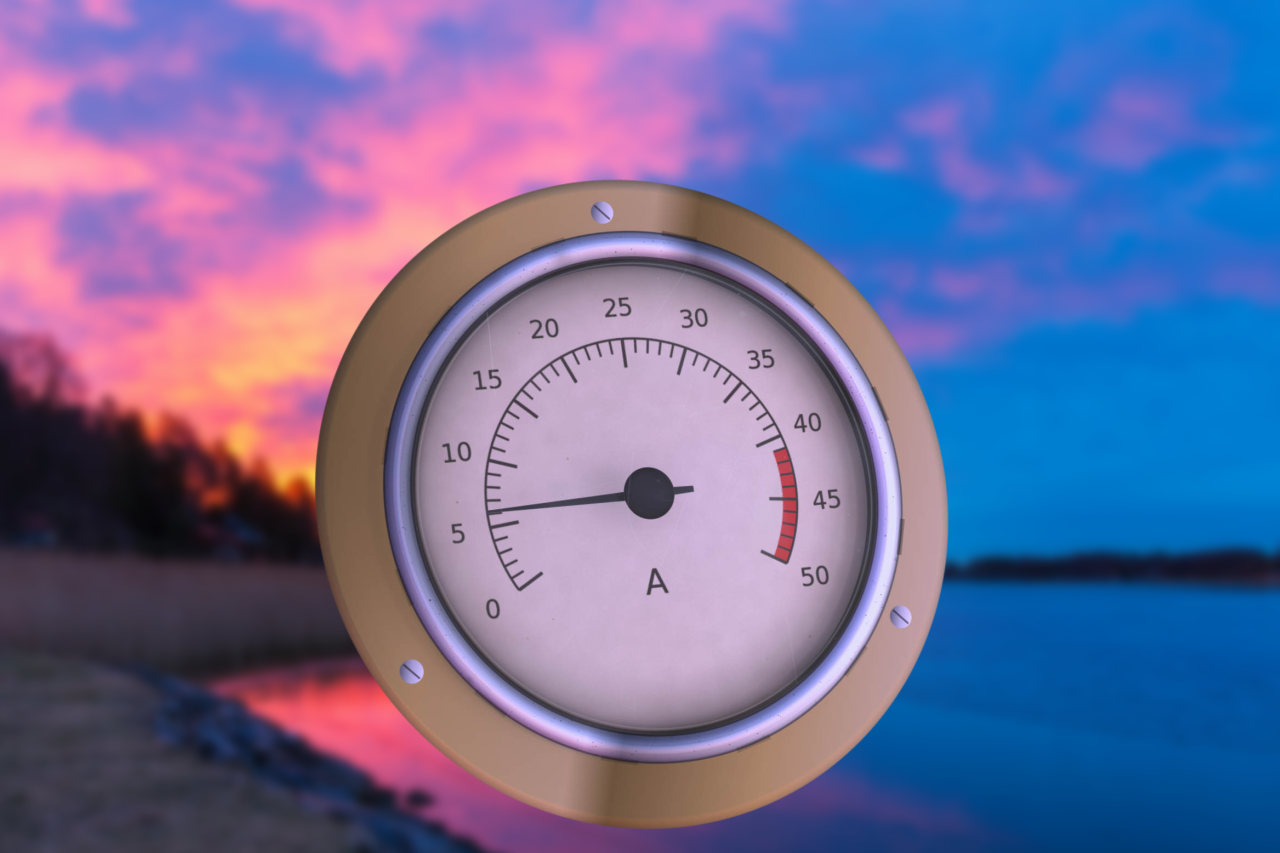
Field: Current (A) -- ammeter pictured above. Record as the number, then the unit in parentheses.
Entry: 6 (A)
